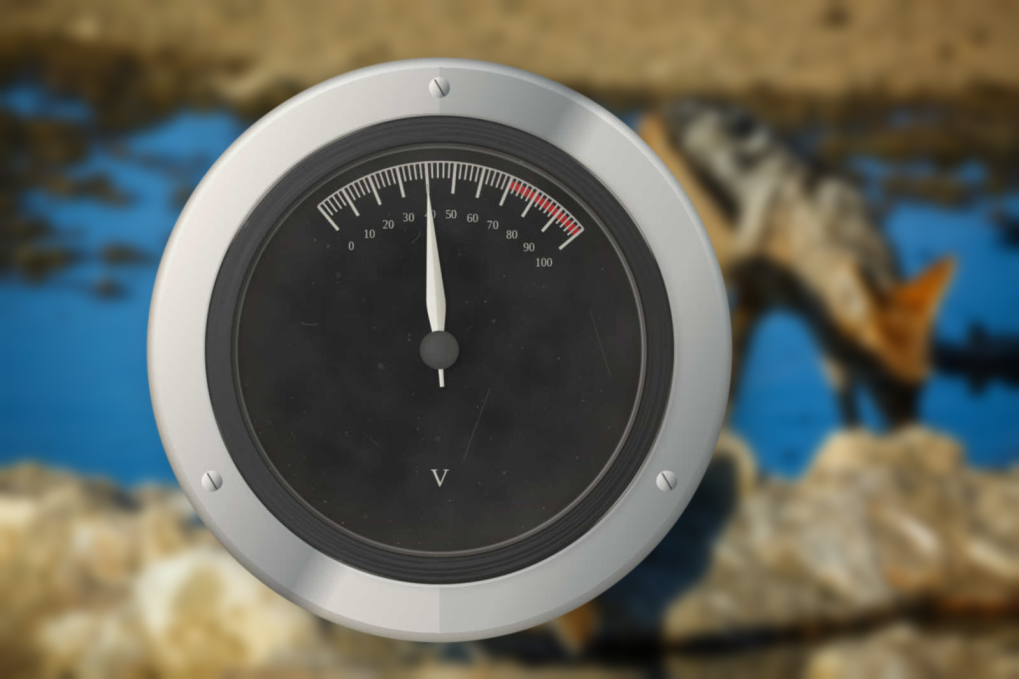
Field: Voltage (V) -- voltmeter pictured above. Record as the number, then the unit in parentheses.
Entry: 40 (V)
